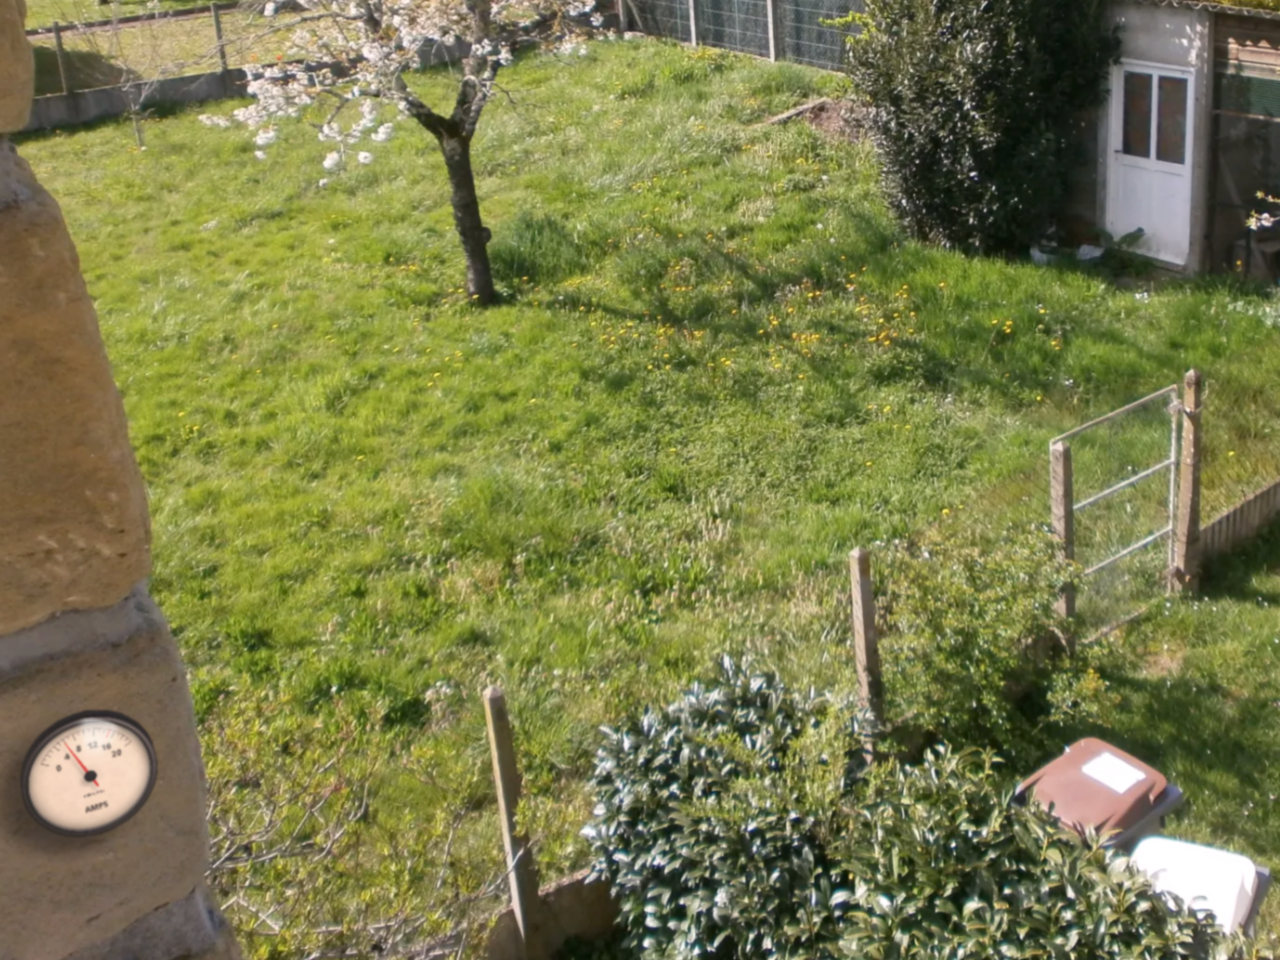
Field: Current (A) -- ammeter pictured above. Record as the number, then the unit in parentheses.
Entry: 6 (A)
